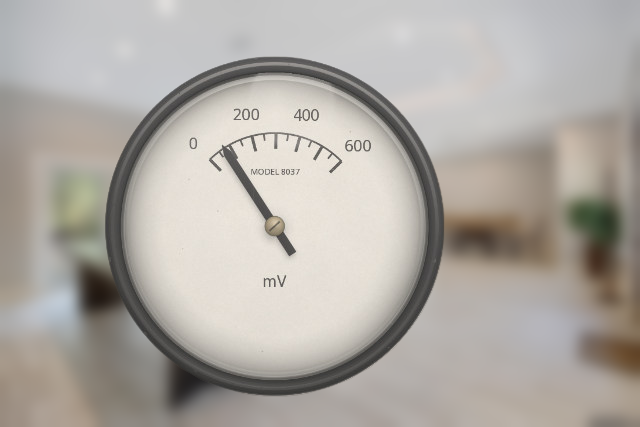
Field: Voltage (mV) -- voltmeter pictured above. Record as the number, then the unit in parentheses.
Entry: 75 (mV)
